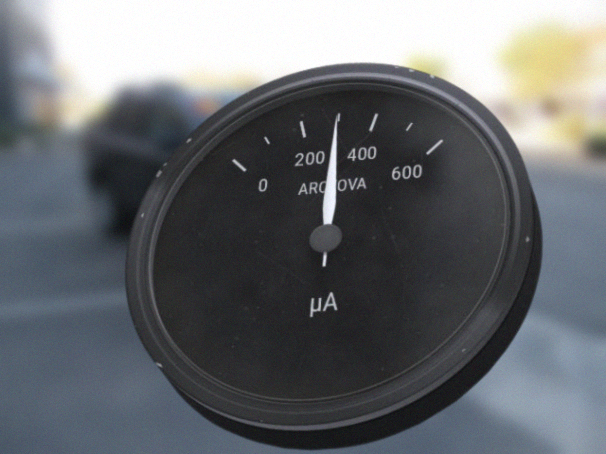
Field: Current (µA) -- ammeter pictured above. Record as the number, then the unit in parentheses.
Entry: 300 (µA)
